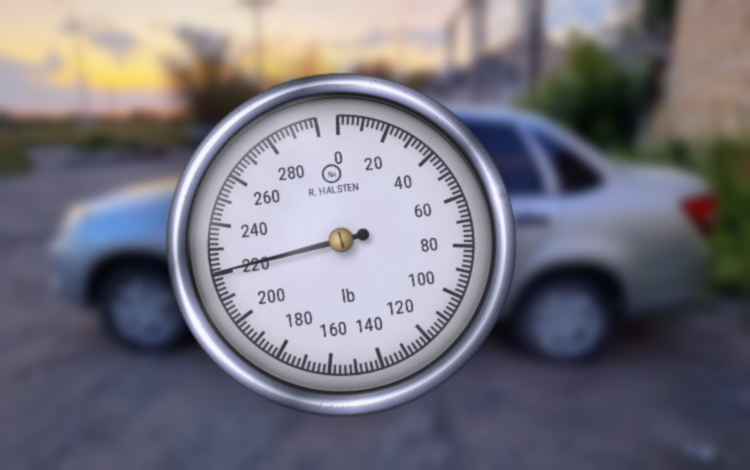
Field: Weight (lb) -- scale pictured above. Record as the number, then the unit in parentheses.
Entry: 220 (lb)
